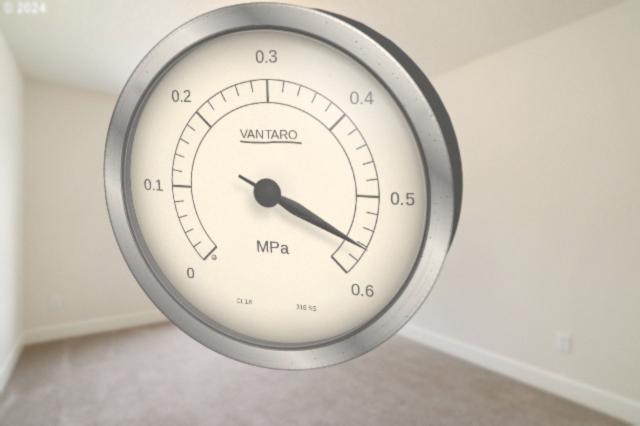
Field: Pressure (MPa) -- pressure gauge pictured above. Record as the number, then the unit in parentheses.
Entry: 0.56 (MPa)
